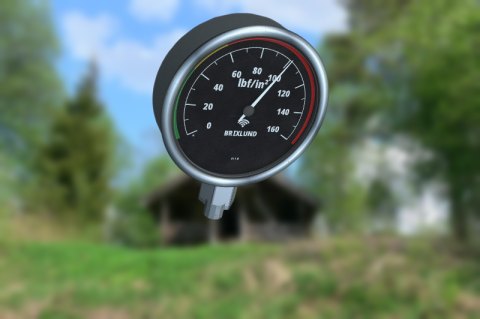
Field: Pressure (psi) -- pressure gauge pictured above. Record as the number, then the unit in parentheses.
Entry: 100 (psi)
